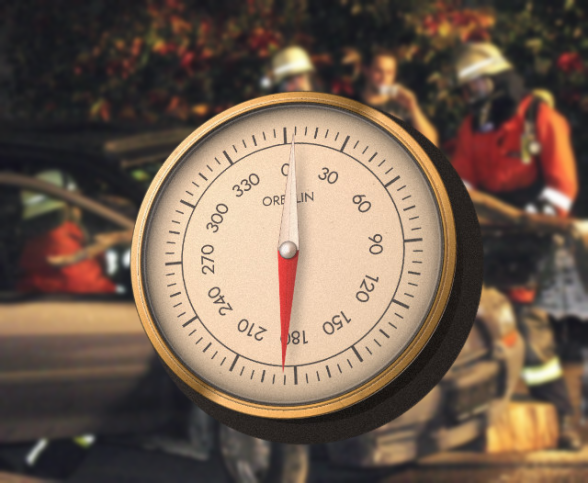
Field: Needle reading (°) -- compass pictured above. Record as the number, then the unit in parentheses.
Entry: 185 (°)
